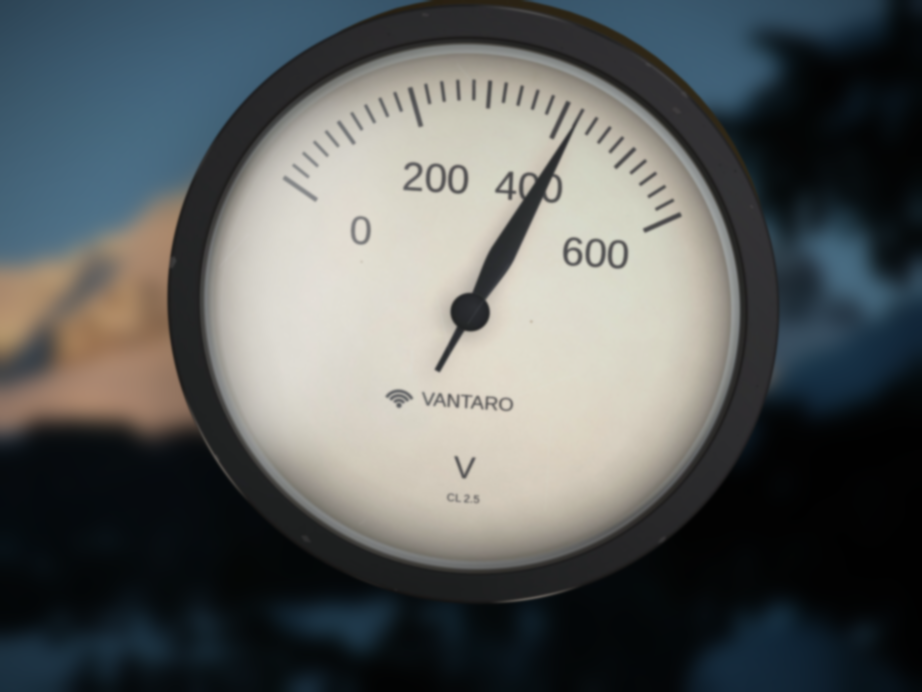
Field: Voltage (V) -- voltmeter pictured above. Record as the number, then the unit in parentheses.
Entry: 420 (V)
